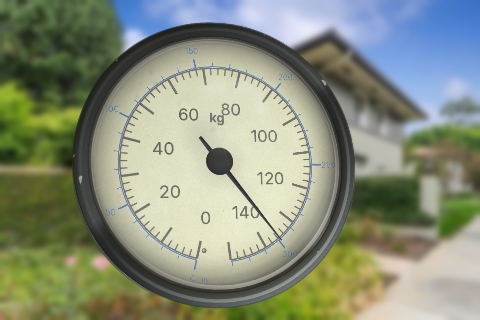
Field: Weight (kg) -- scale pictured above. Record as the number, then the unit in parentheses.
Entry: 136 (kg)
